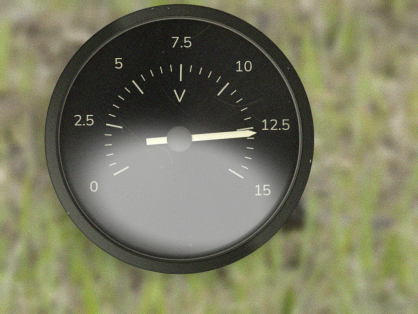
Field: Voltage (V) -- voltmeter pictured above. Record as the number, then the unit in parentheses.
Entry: 12.75 (V)
